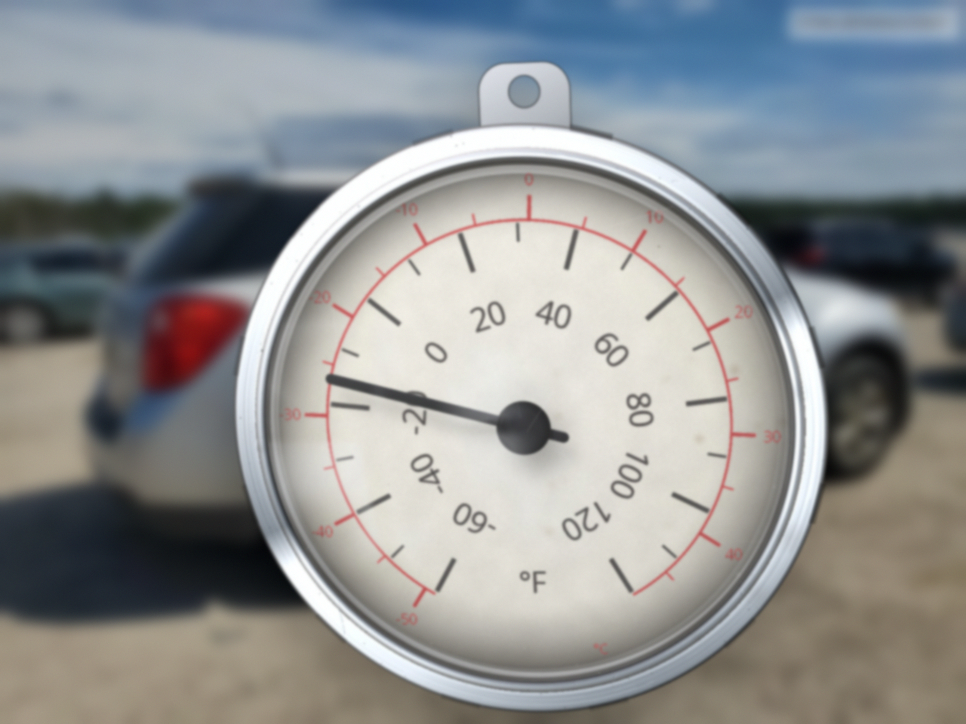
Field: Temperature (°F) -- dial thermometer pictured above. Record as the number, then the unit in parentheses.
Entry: -15 (°F)
